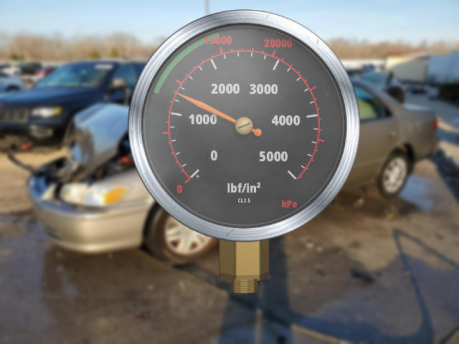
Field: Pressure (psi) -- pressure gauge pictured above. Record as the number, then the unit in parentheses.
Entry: 1300 (psi)
